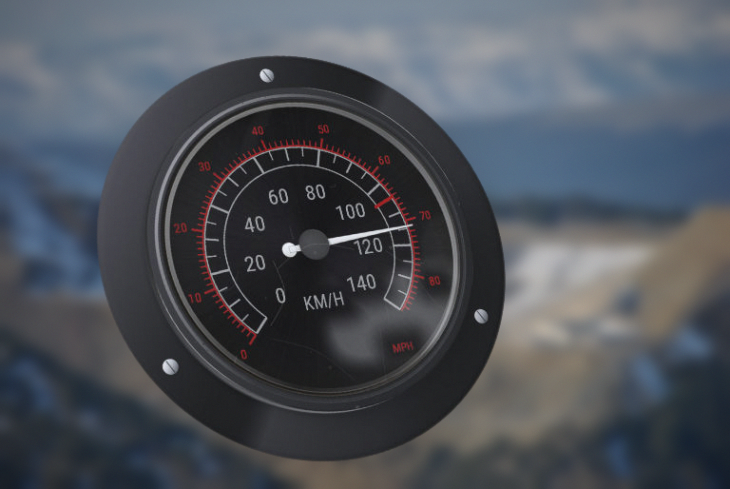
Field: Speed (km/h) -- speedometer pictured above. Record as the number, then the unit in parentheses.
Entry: 115 (km/h)
